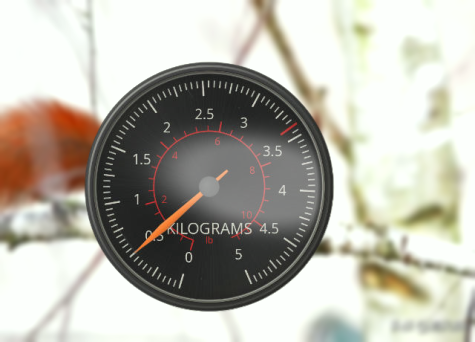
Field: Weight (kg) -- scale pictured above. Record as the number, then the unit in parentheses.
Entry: 0.5 (kg)
